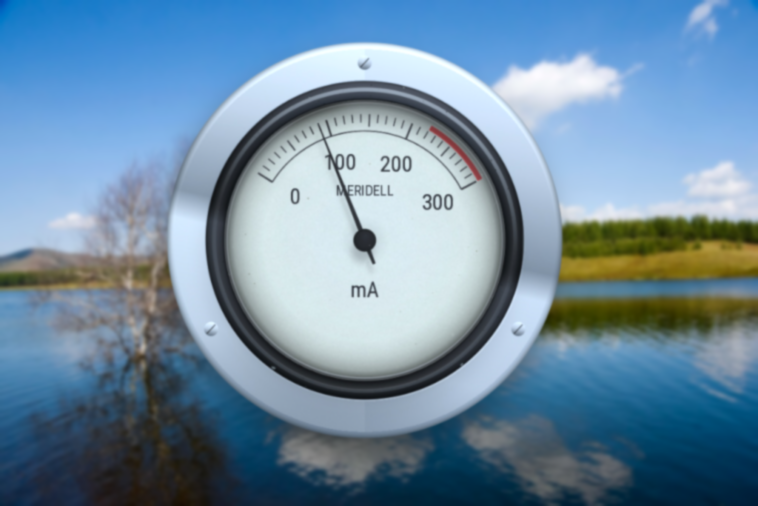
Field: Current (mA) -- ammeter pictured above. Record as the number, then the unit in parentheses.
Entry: 90 (mA)
